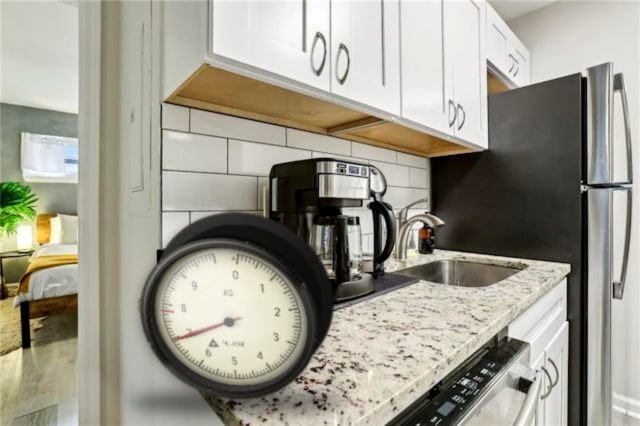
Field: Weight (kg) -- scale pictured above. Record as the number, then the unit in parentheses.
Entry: 7 (kg)
